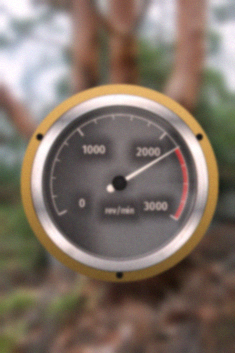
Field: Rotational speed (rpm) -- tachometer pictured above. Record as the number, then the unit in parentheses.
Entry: 2200 (rpm)
